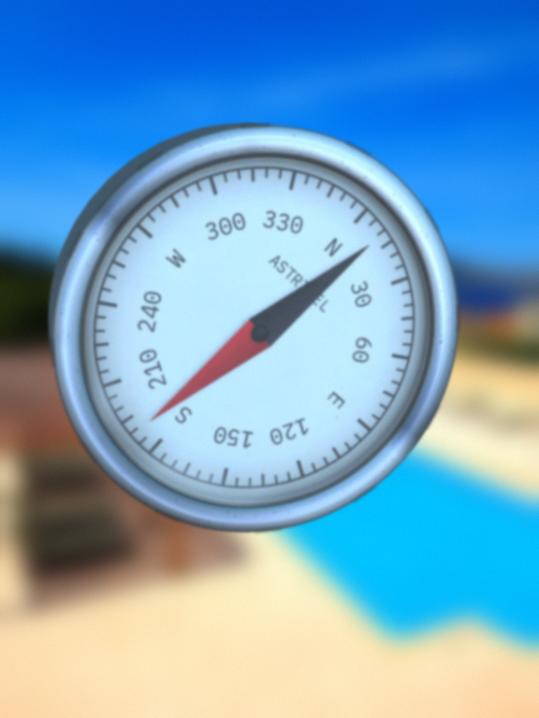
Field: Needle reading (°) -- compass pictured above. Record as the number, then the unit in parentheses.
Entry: 190 (°)
